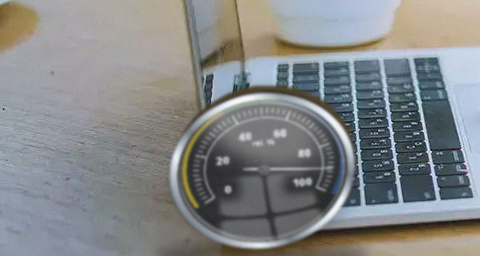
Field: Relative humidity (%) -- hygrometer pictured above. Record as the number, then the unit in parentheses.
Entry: 90 (%)
